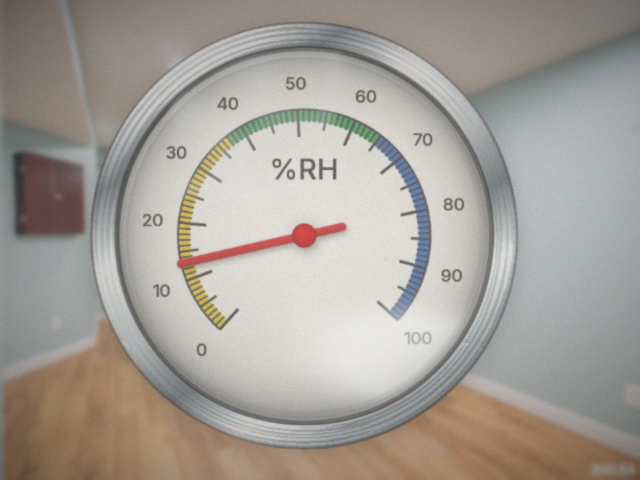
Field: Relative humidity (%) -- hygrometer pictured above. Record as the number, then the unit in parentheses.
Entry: 13 (%)
